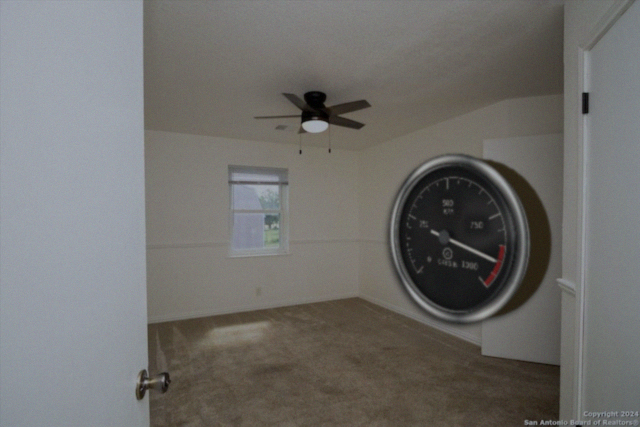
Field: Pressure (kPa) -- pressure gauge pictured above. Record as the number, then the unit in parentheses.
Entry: 900 (kPa)
